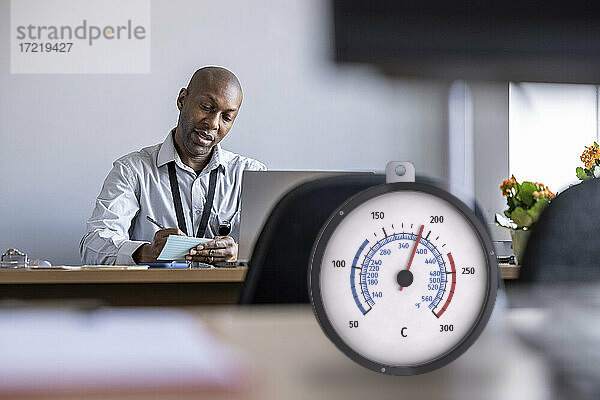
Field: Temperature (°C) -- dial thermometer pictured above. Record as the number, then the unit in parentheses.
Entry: 190 (°C)
